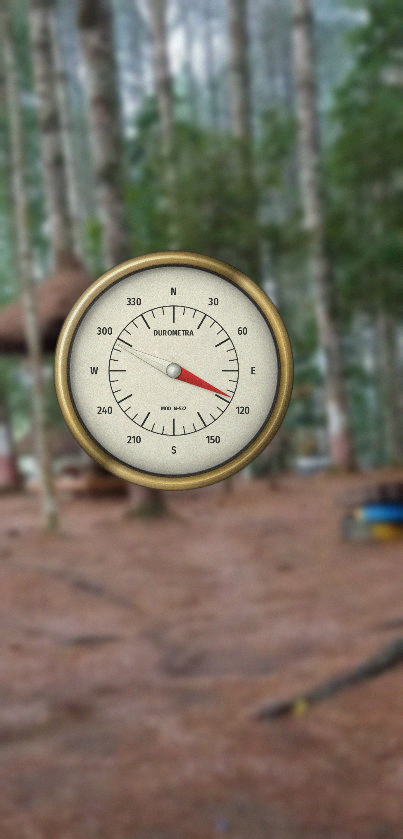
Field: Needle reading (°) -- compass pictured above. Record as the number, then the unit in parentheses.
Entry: 115 (°)
